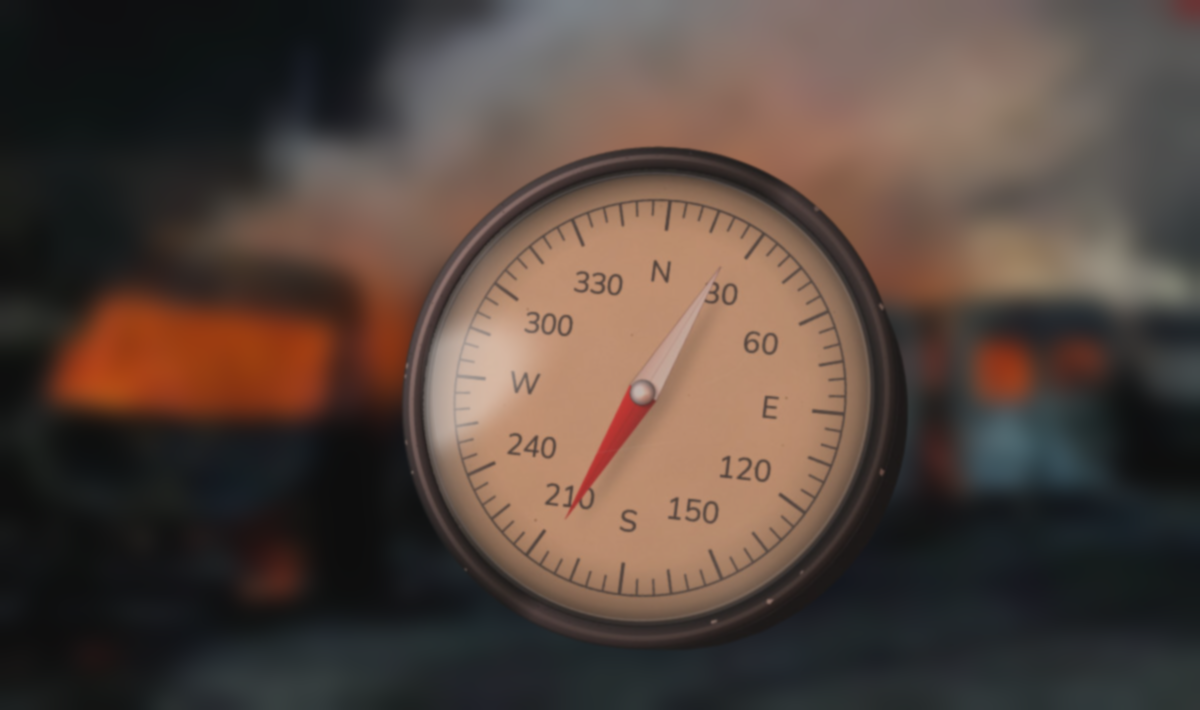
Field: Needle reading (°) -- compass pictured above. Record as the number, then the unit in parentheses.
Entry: 205 (°)
